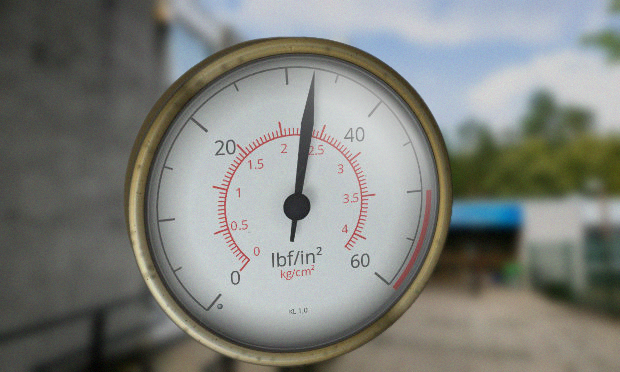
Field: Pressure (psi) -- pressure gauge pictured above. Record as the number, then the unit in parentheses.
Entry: 32.5 (psi)
